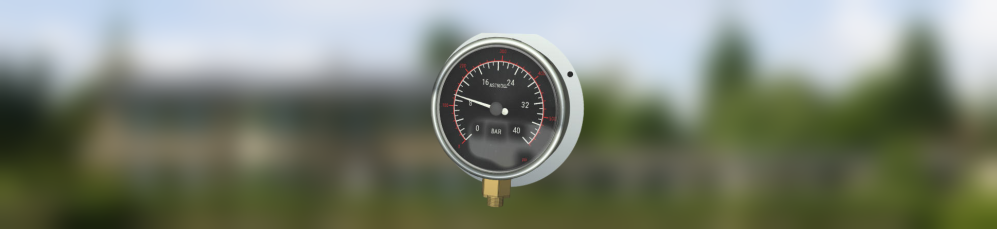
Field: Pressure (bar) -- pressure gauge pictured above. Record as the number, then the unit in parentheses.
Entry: 9 (bar)
